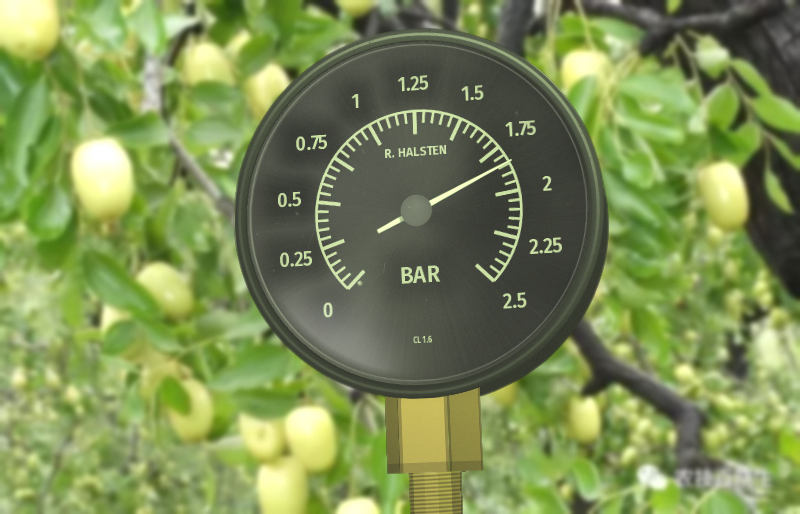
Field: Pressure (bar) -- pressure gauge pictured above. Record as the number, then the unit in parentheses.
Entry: 1.85 (bar)
